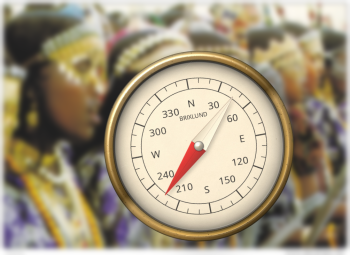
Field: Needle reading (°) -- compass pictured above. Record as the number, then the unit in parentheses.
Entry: 225 (°)
